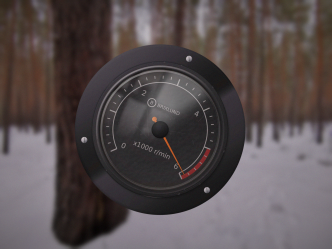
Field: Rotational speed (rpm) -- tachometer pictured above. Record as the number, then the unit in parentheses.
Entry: 5900 (rpm)
